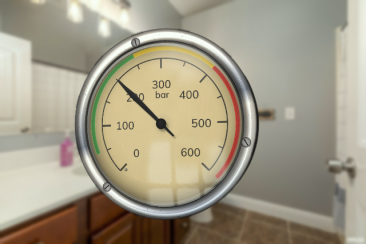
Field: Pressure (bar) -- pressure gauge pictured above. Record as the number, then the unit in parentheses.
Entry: 200 (bar)
